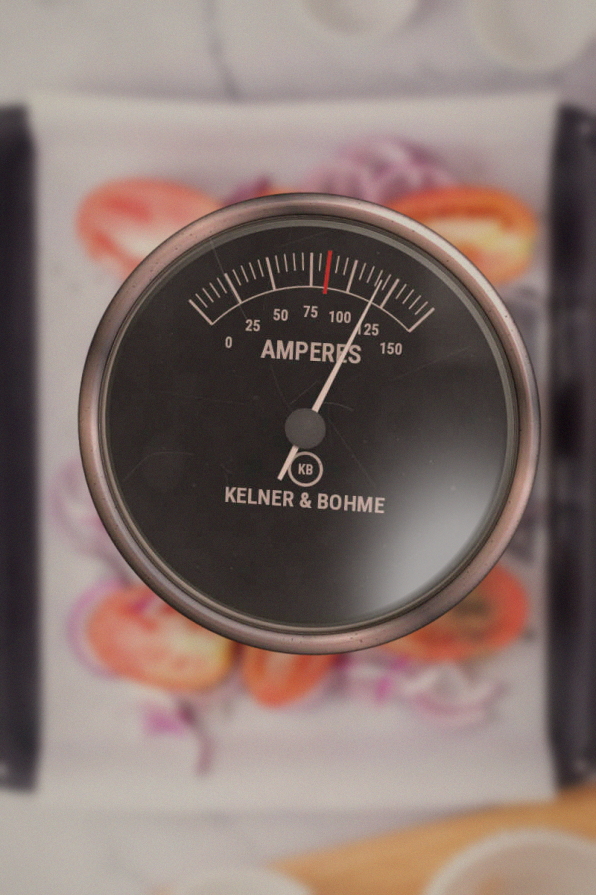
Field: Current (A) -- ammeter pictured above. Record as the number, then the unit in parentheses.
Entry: 117.5 (A)
